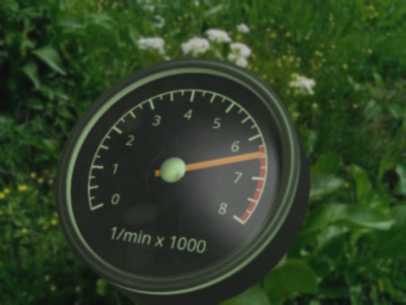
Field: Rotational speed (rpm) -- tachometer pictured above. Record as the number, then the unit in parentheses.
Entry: 6500 (rpm)
